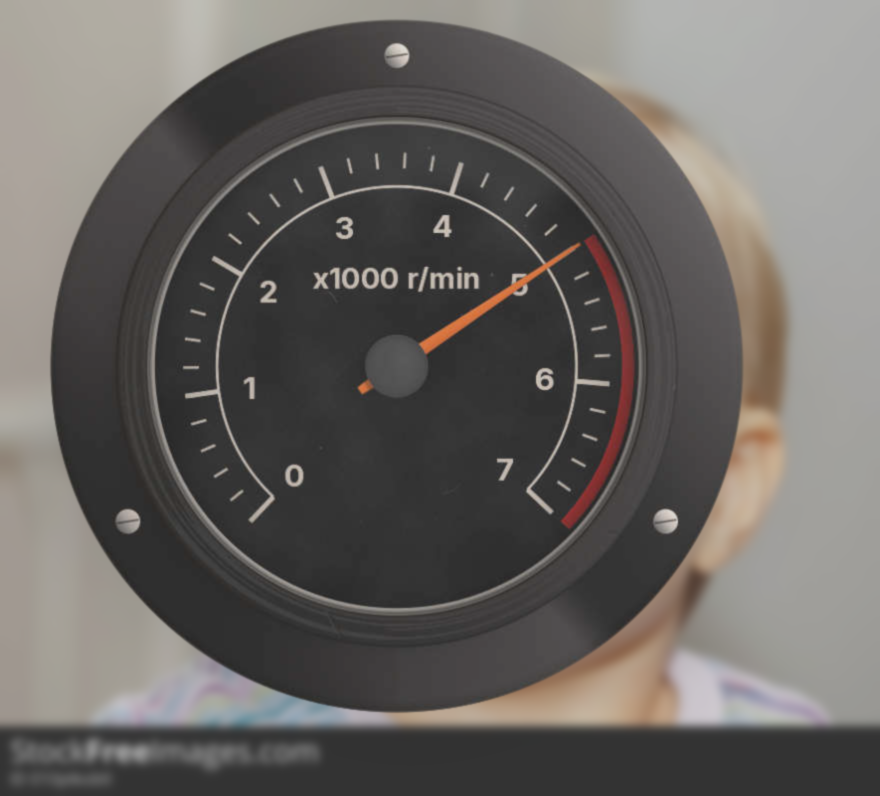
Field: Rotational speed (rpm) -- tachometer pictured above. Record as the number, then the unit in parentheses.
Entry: 5000 (rpm)
